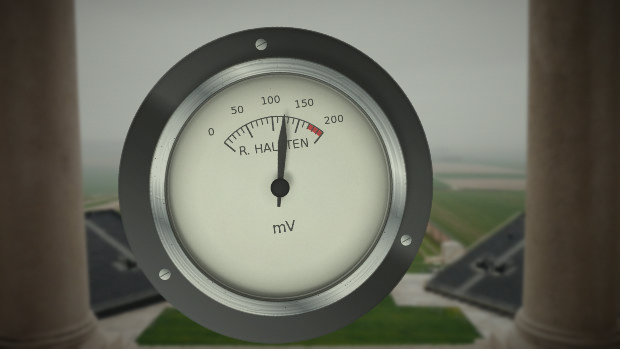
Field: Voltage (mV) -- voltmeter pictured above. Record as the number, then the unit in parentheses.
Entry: 120 (mV)
